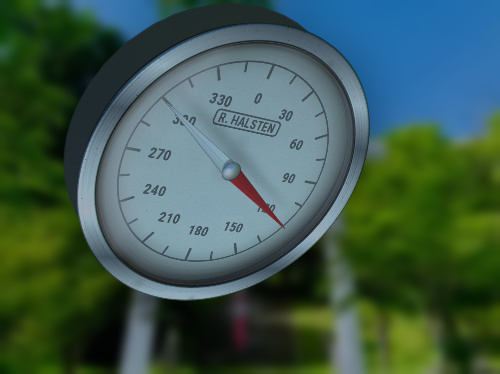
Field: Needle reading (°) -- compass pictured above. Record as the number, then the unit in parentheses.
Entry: 120 (°)
